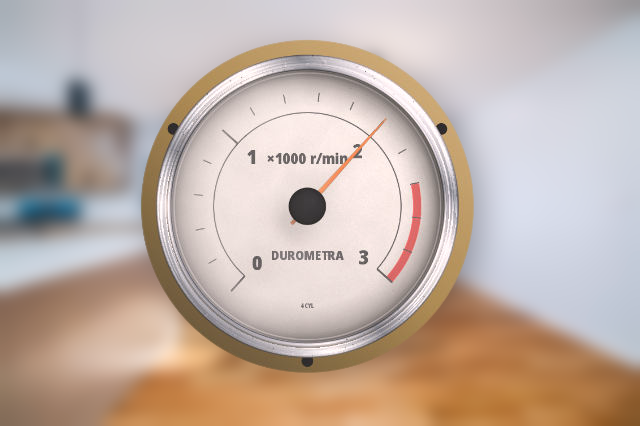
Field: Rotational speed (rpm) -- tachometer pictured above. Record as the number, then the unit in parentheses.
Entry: 2000 (rpm)
